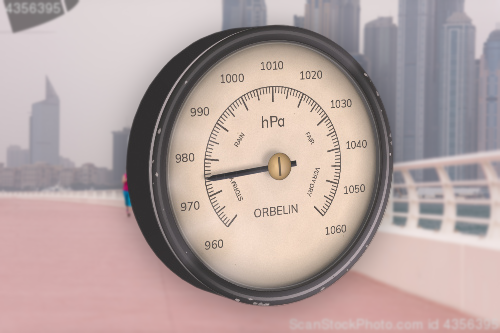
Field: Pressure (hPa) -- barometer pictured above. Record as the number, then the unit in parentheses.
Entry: 975 (hPa)
